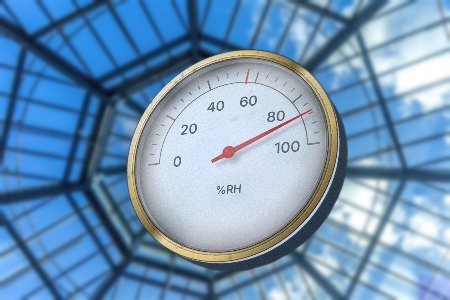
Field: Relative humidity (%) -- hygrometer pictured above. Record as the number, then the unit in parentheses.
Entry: 88 (%)
